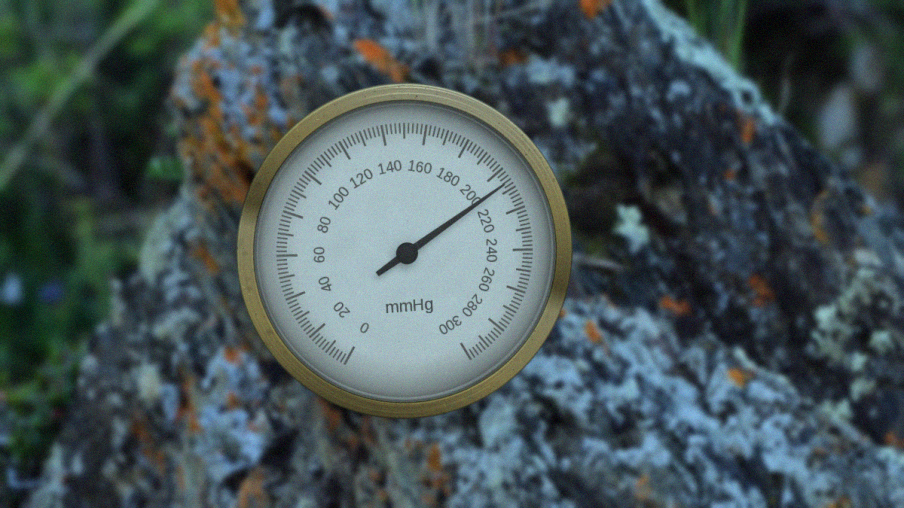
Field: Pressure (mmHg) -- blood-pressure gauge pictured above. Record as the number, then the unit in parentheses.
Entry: 206 (mmHg)
